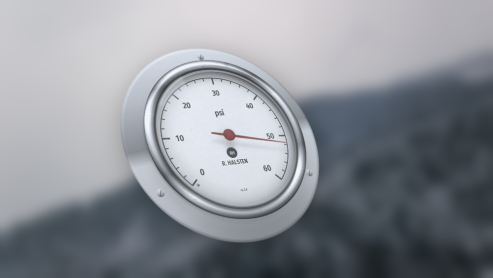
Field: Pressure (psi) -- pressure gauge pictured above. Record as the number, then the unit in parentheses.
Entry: 52 (psi)
